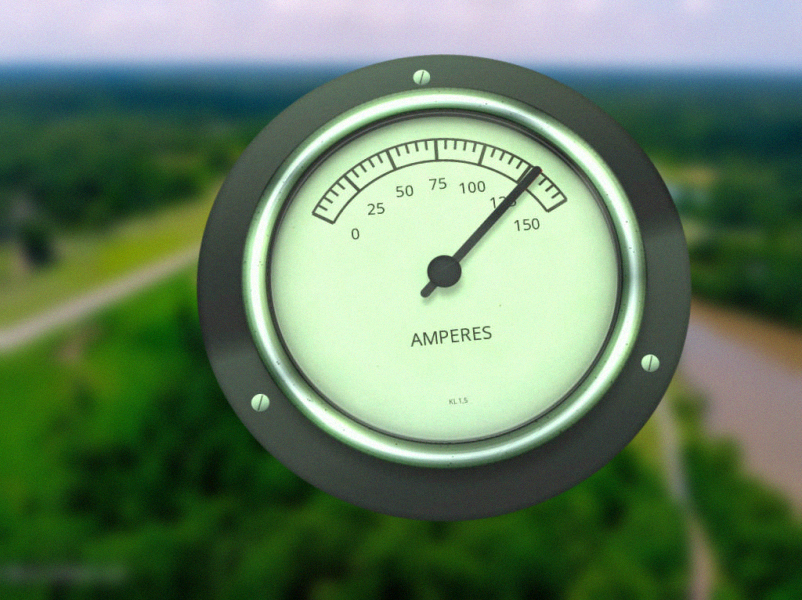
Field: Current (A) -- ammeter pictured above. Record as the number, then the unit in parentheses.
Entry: 130 (A)
